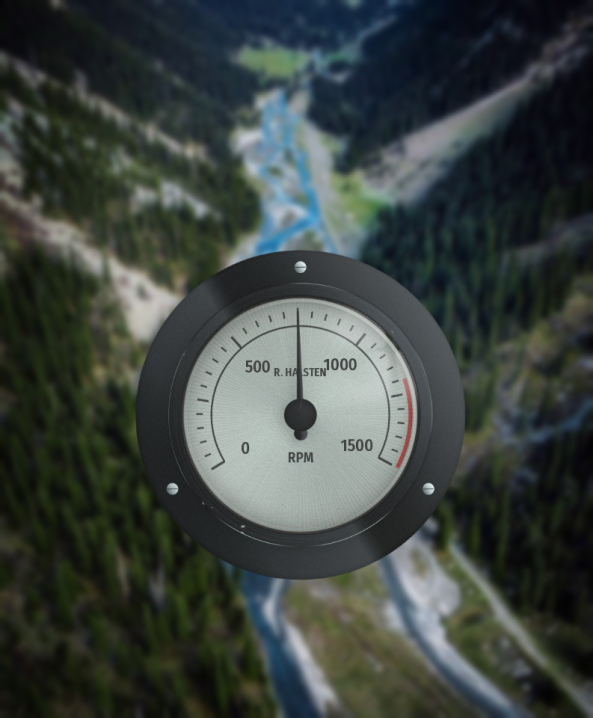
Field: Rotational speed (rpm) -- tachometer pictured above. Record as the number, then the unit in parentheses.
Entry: 750 (rpm)
